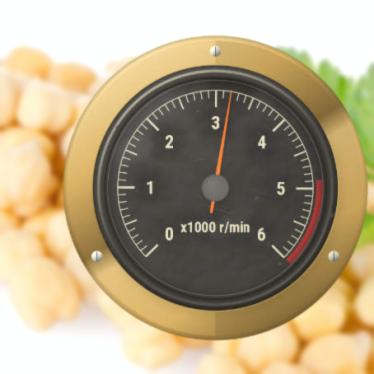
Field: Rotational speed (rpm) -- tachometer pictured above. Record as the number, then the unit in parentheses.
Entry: 3200 (rpm)
